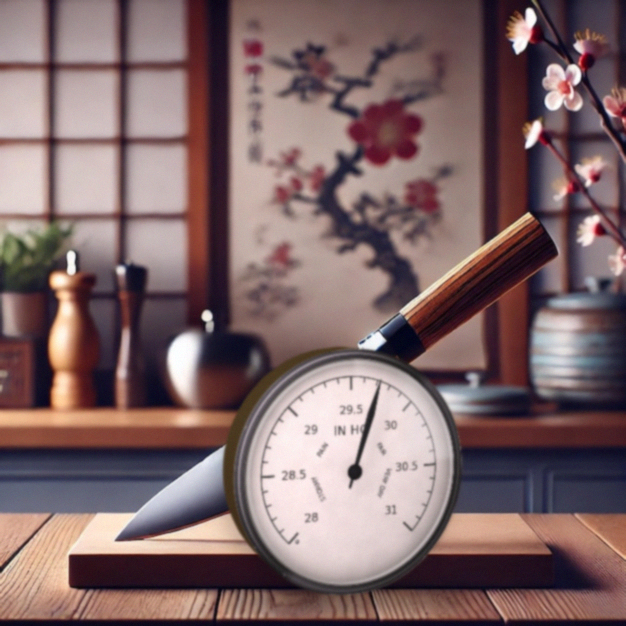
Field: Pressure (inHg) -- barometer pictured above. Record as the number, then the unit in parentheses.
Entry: 29.7 (inHg)
